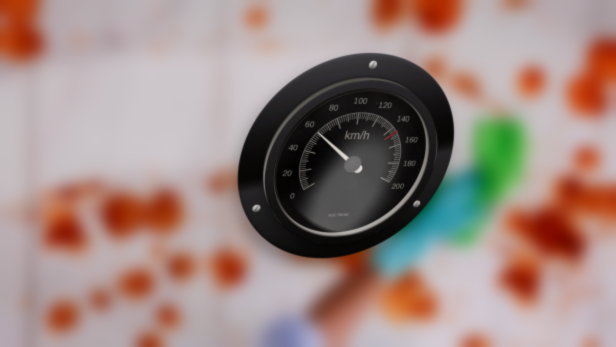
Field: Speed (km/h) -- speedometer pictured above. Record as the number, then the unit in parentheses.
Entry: 60 (km/h)
